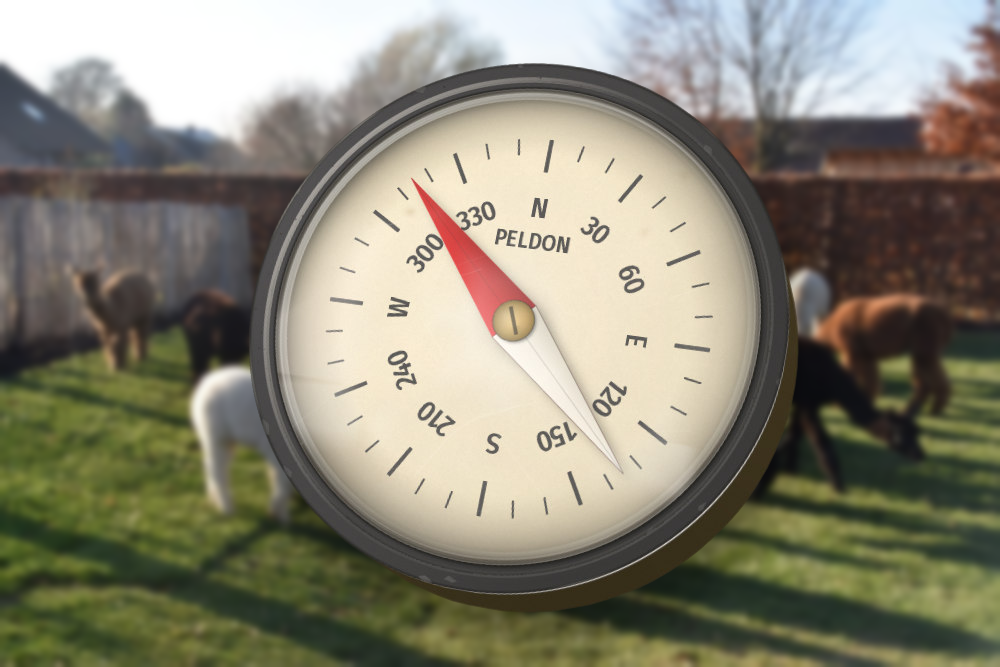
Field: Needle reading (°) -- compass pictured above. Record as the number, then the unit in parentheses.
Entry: 315 (°)
